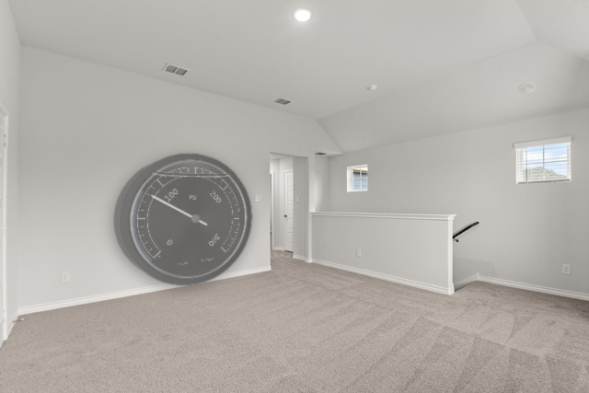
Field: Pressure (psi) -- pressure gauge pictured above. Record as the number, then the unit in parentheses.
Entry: 80 (psi)
